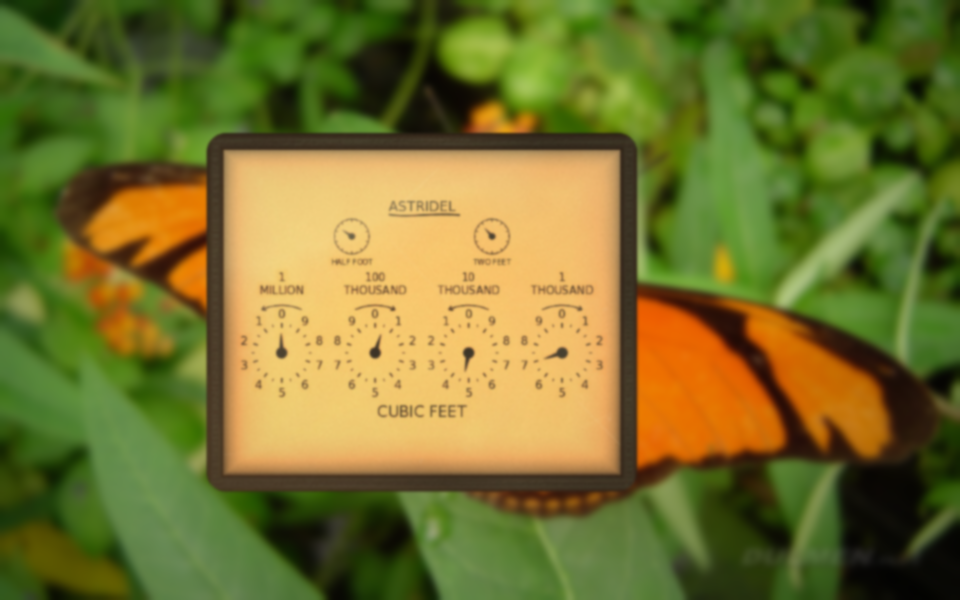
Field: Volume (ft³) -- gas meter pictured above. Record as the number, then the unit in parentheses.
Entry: 4700 (ft³)
